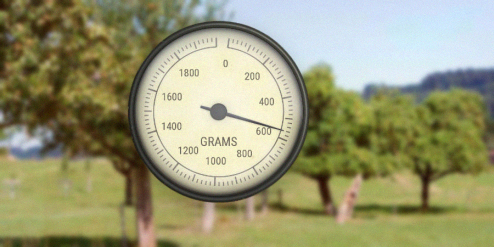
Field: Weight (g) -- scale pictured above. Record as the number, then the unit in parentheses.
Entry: 560 (g)
